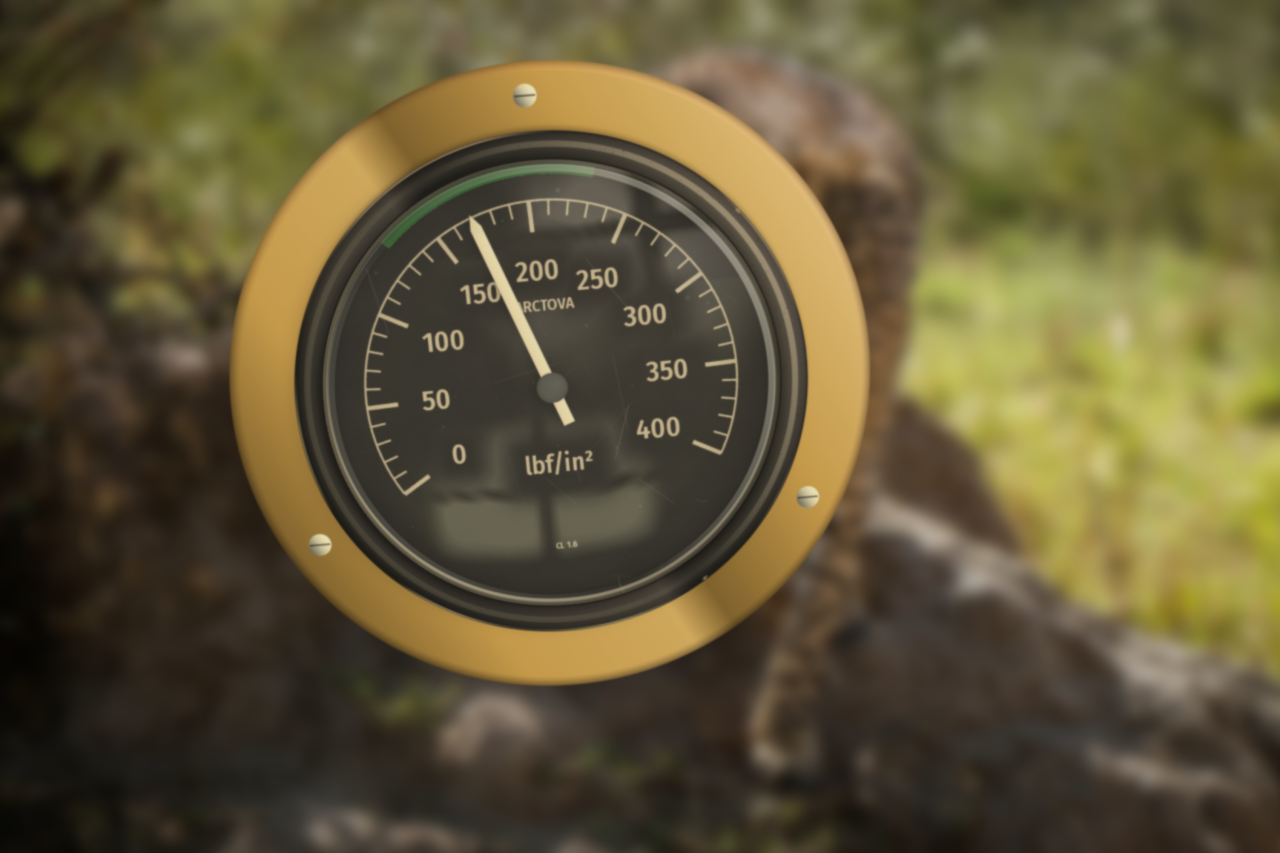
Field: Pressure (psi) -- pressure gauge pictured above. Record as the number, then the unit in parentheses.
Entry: 170 (psi)
